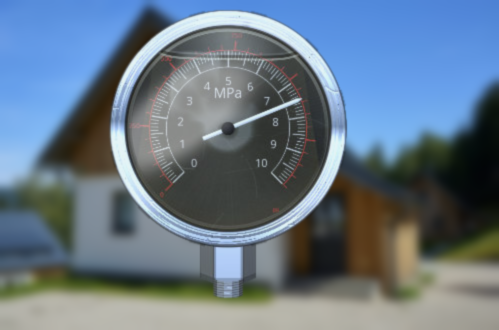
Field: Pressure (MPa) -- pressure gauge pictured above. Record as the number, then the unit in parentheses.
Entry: 7.5 (MPa)
